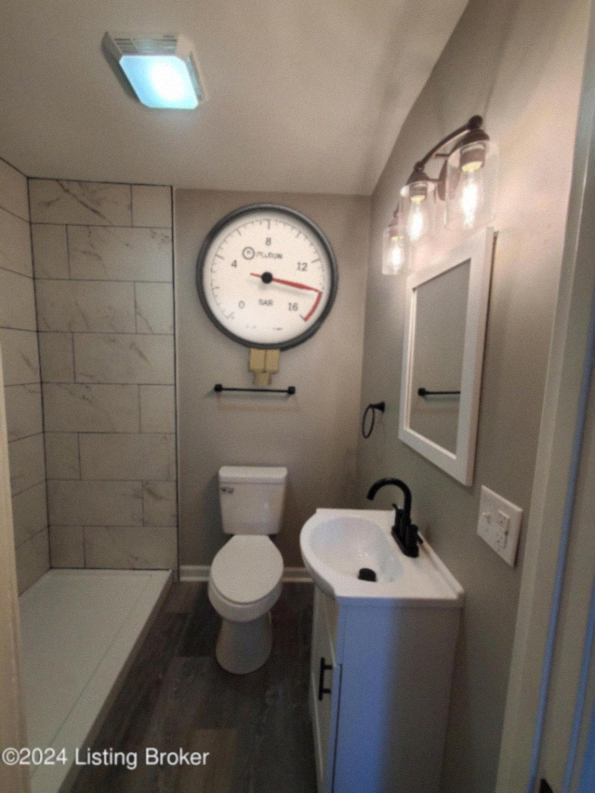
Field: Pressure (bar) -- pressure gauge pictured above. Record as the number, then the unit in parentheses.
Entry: 14 (bar)
